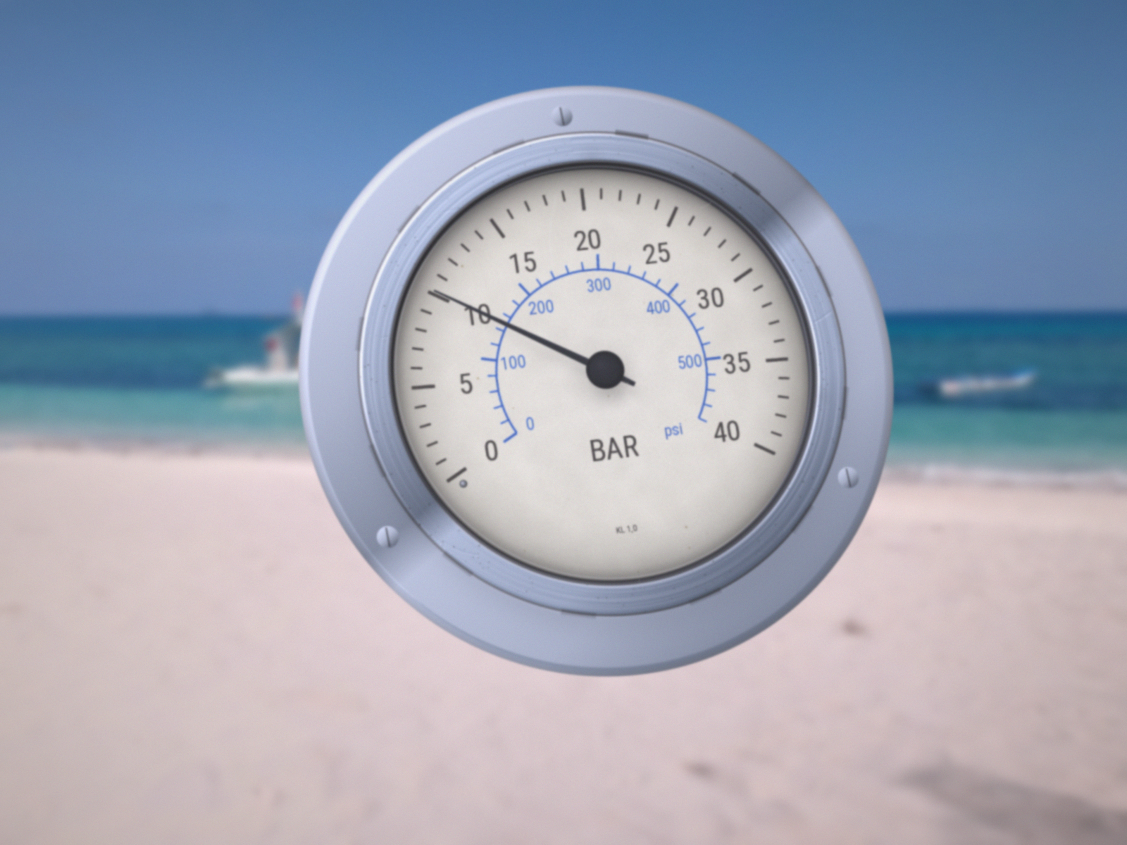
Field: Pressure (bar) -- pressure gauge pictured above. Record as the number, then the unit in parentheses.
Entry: 10 (bar)
